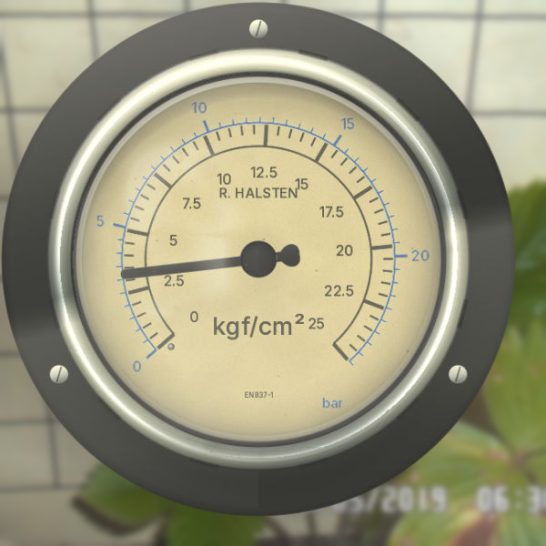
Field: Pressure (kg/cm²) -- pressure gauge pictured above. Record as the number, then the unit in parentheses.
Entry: 3.25 (kg/cm²)
